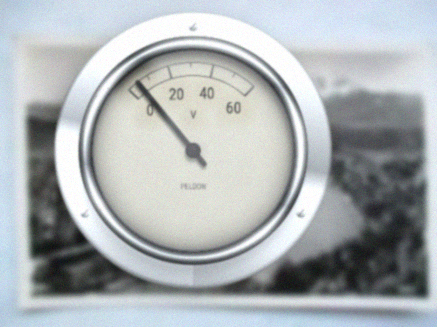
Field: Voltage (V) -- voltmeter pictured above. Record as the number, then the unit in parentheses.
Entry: 5 (V)
